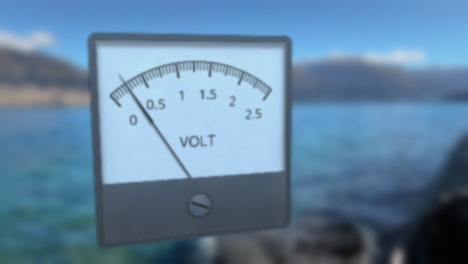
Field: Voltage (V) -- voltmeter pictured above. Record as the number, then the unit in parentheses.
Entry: 0.25 (V)
